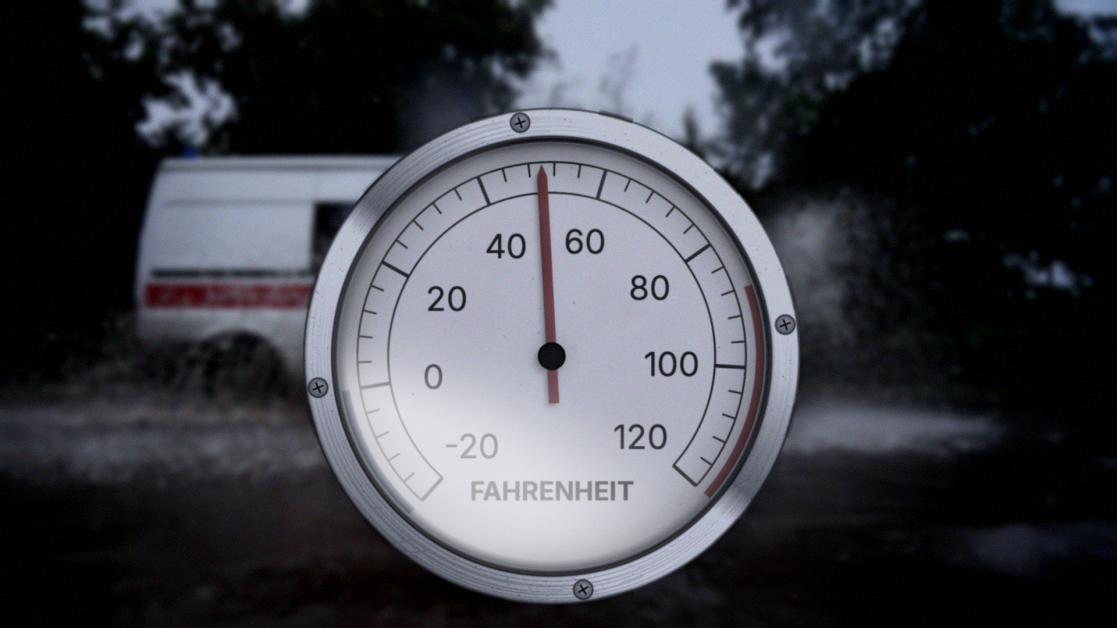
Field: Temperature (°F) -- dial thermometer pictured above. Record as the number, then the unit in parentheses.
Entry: 50 (°F)
